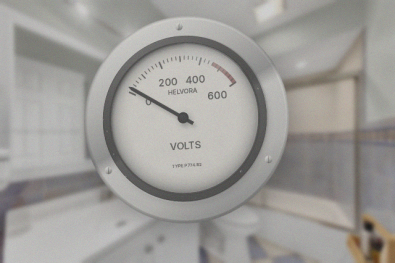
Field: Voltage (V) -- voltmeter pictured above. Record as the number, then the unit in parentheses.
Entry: 20 (V)
